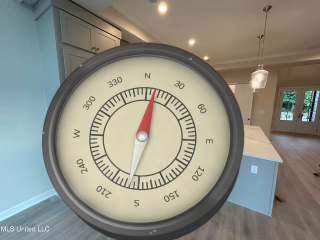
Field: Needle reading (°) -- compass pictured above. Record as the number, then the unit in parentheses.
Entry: 10 (°)
